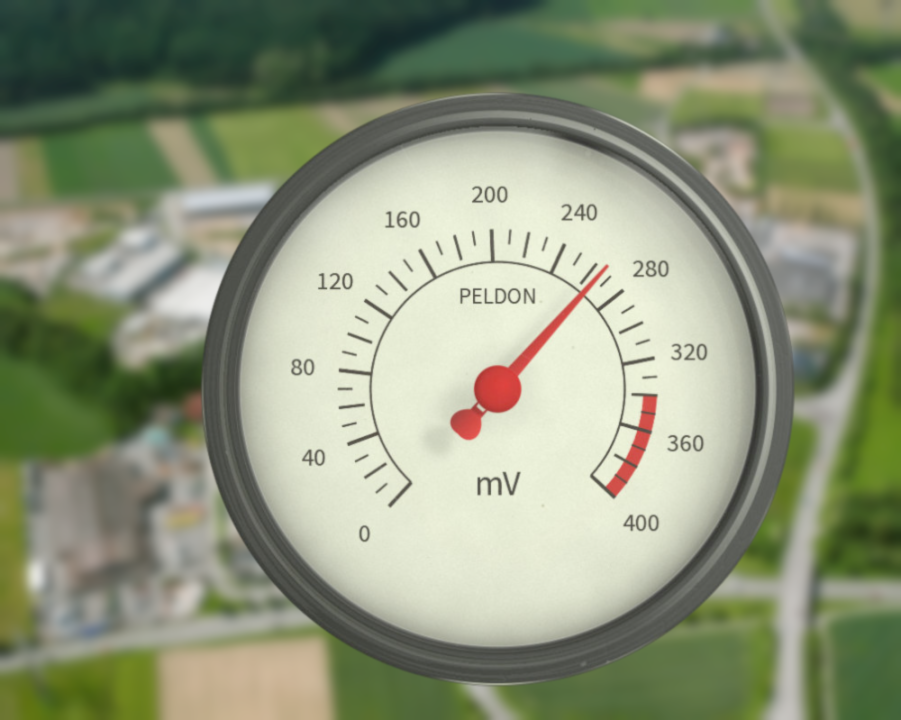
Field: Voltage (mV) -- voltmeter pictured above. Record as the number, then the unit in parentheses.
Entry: 265 (mV)
